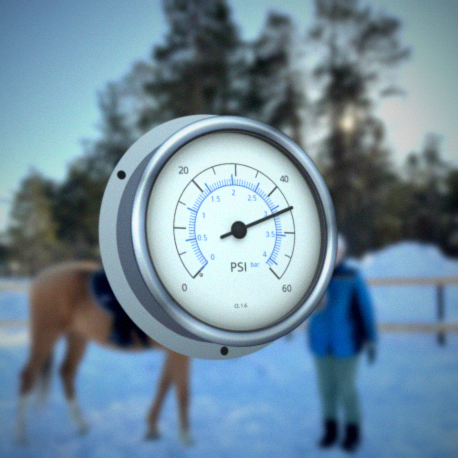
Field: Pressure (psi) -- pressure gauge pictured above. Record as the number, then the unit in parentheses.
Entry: 45 (psi)
